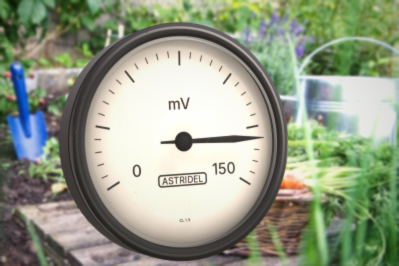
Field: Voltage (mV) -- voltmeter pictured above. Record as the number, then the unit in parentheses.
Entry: 130 (mV)
